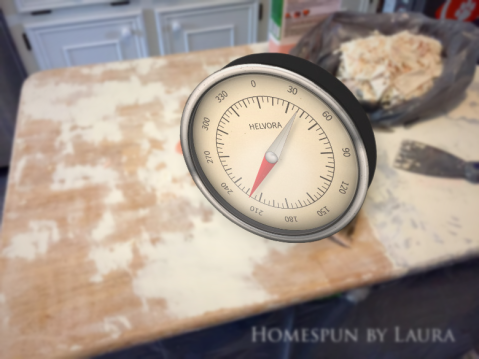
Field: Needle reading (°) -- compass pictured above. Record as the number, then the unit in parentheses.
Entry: 220 (°)
